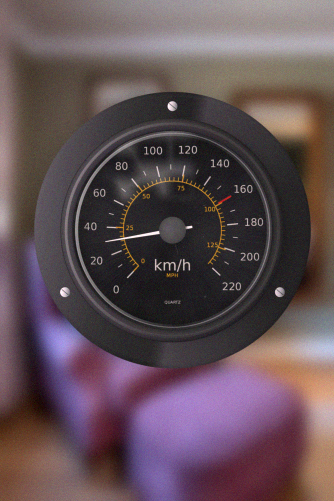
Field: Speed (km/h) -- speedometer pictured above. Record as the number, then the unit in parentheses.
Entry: 30 (km/h)
